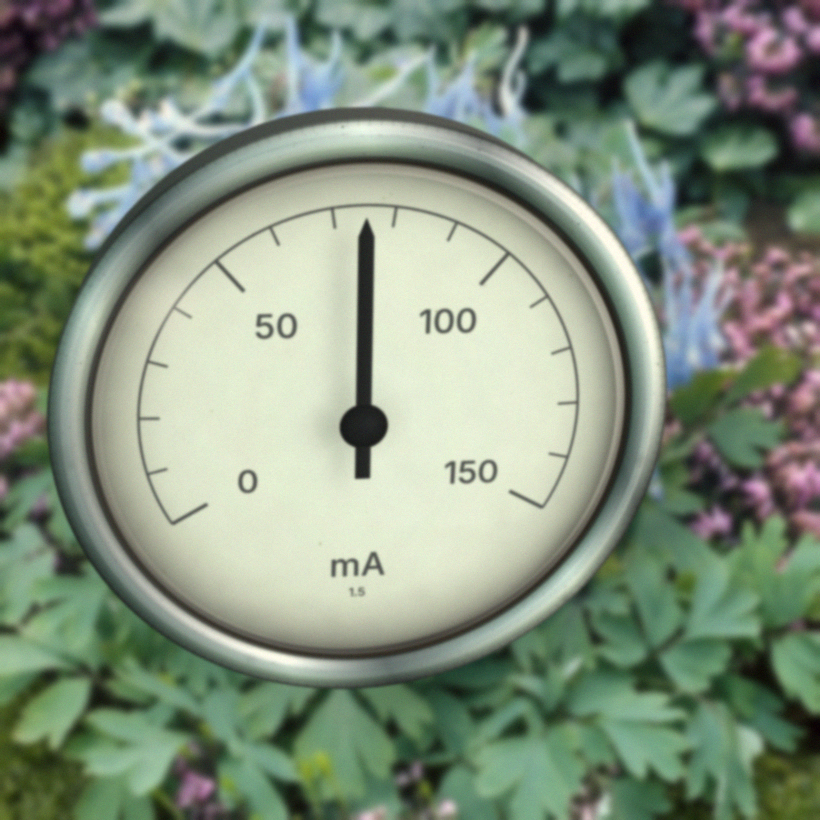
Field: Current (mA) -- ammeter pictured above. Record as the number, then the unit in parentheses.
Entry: 75 (mA)
